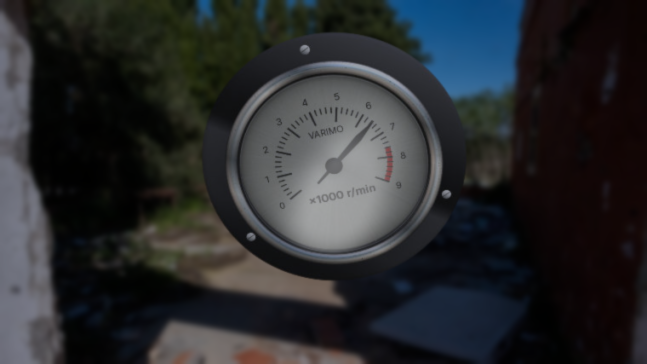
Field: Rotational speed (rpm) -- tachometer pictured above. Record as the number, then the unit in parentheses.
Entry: 6400 (rpm)
